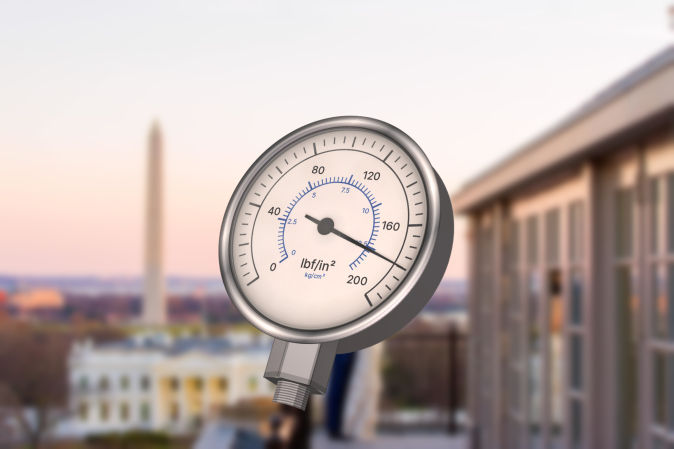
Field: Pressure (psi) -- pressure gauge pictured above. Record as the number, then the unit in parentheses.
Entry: 180 (psi)
